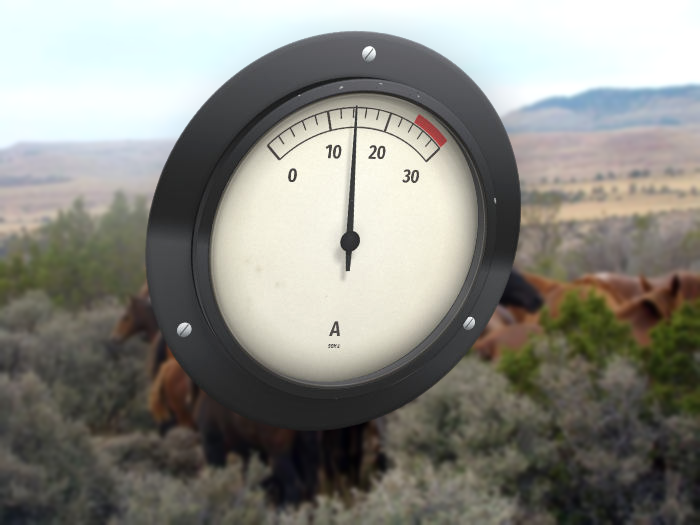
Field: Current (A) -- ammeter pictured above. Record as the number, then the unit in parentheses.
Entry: 14 (A)
